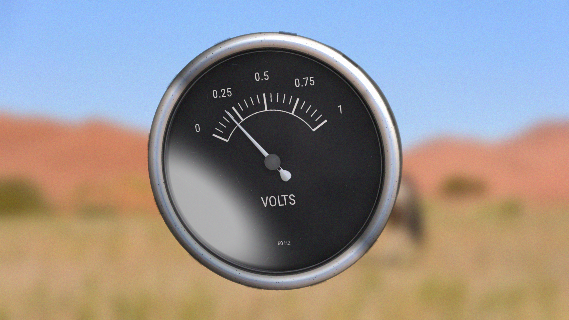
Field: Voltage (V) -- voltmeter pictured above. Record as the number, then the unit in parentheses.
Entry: 0.2 (V)
